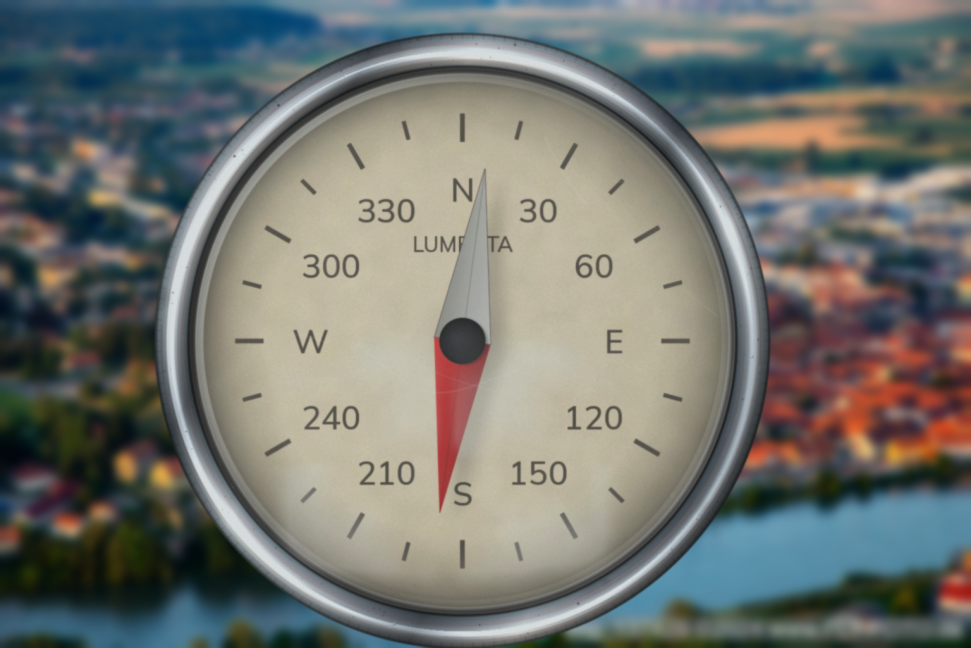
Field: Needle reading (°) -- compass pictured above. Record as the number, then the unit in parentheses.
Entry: 187.5 (°)
